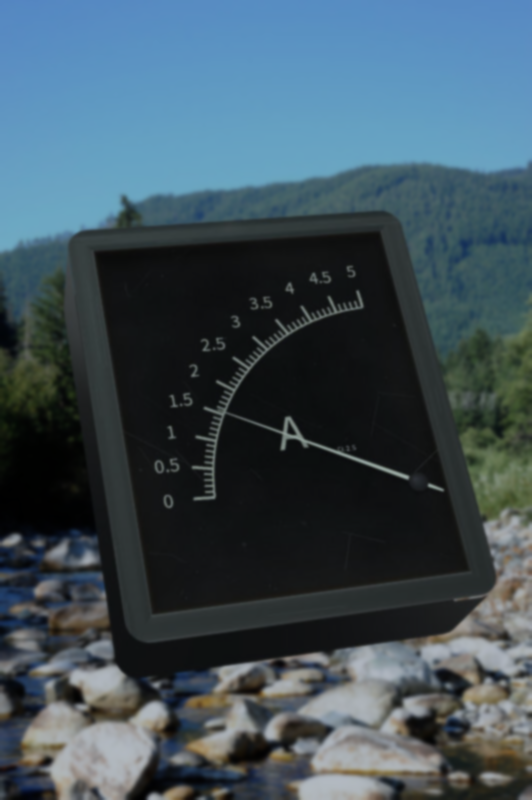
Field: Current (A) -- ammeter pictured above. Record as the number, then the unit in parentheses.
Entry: 1.5 (A)
